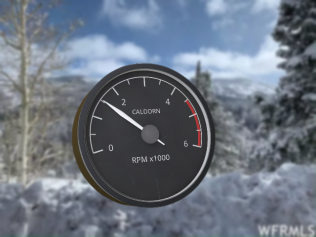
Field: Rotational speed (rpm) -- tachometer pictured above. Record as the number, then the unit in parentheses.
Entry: 1500 (rpm)
